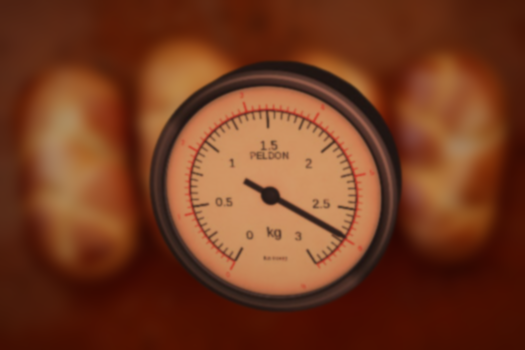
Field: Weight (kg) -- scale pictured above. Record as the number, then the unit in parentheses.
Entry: 2.7 (kg)
